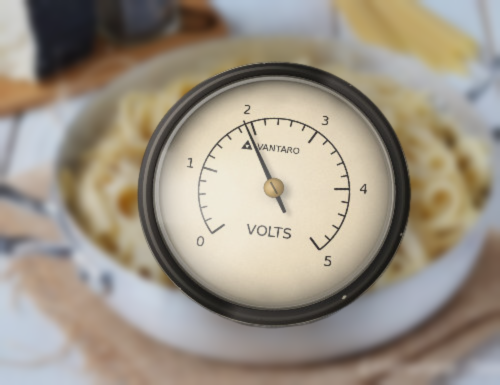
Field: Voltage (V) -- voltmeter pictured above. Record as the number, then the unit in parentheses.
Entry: 1.9 (V)
